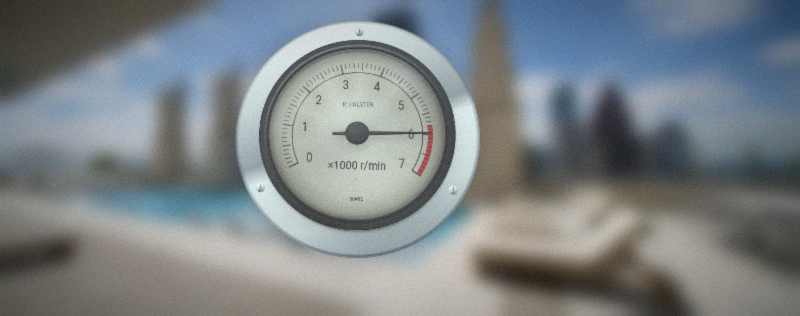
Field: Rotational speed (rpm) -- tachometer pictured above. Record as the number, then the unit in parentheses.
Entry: 6000 (rpm)
